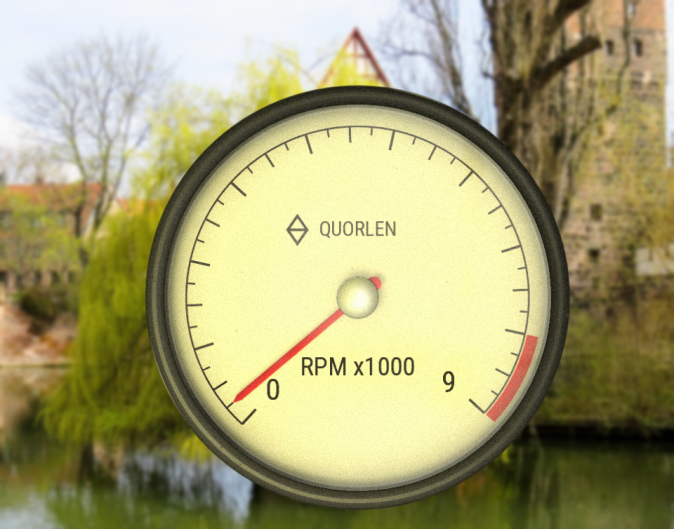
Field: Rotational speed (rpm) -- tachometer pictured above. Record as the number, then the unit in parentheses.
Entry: 250 (rpm)
